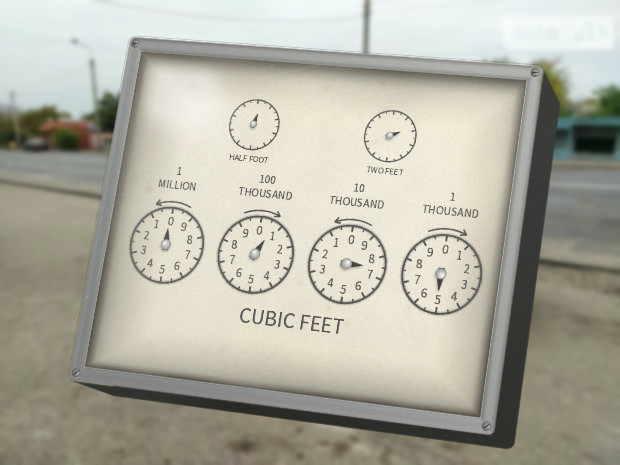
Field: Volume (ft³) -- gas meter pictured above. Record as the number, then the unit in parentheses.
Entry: 7500 (ft³)
